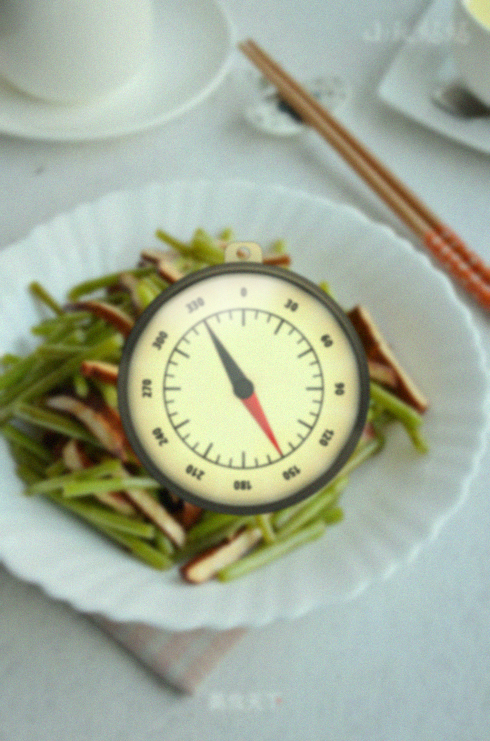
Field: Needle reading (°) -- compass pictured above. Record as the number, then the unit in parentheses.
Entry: 150 (°)
